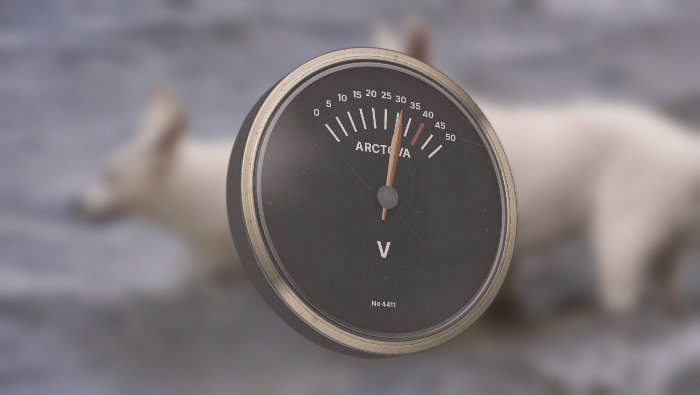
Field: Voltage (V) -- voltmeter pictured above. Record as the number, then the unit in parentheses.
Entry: 30 (V)
